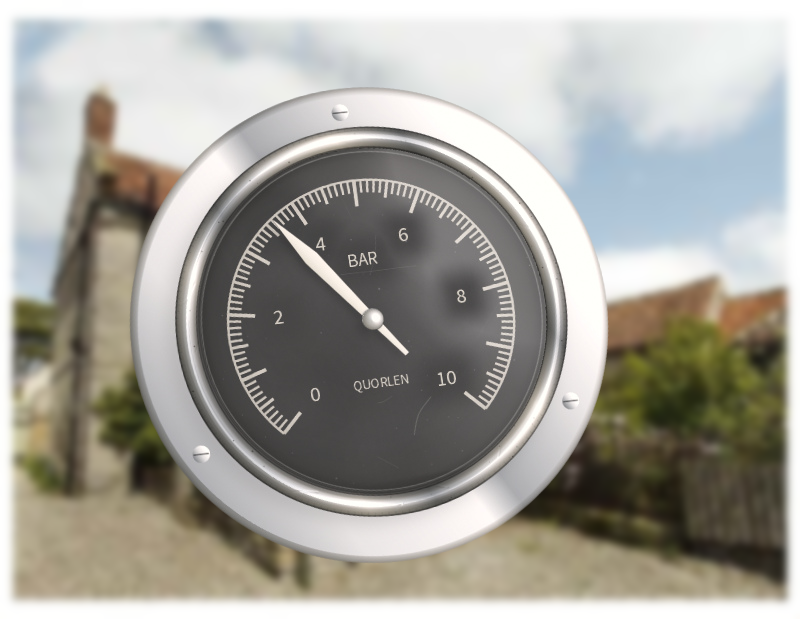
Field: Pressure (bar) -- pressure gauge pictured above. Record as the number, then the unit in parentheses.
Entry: 3.6 (bar)
